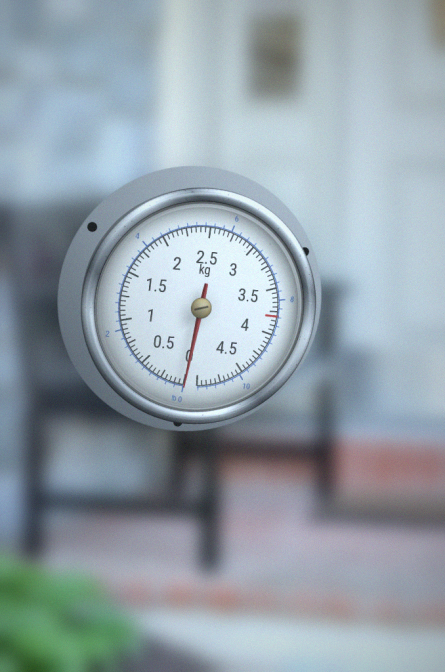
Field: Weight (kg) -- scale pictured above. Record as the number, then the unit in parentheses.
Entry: 0 (kg)
